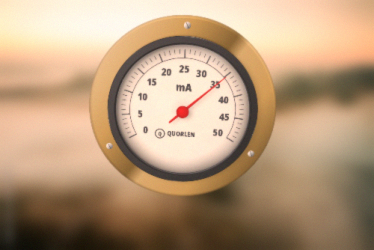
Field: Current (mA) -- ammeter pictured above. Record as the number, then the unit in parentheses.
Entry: 35 (mA)
